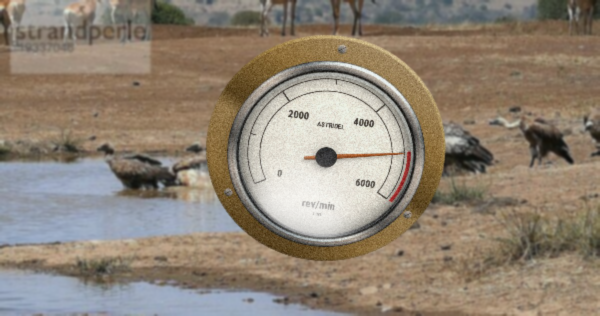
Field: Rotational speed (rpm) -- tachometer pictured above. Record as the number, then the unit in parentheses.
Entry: 5000 (rpm)
